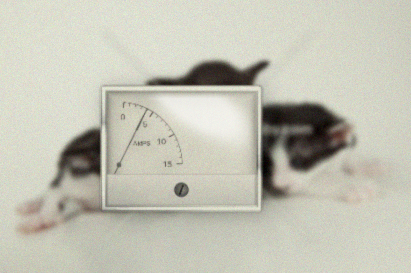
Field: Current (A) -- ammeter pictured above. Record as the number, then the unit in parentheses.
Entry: 4 (A)
